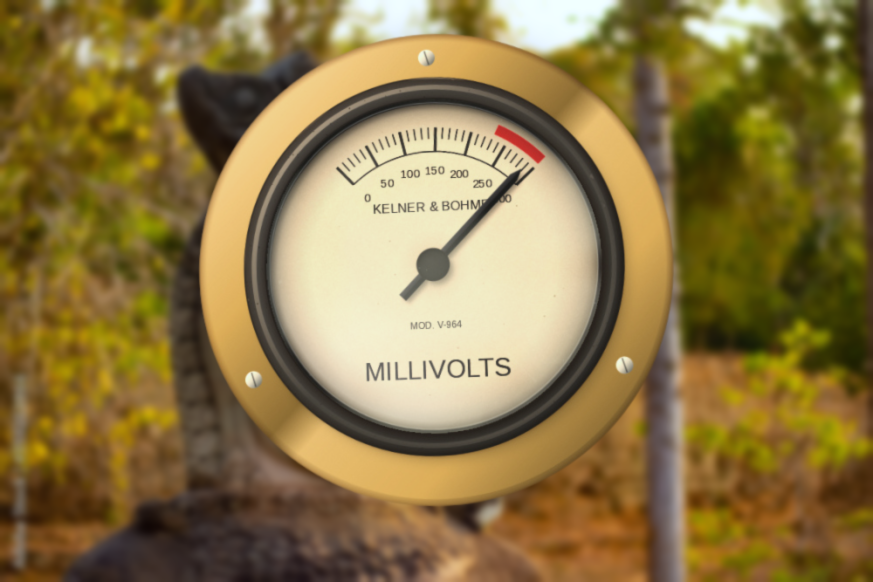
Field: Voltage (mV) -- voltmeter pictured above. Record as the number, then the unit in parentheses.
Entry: 290 (mV)
